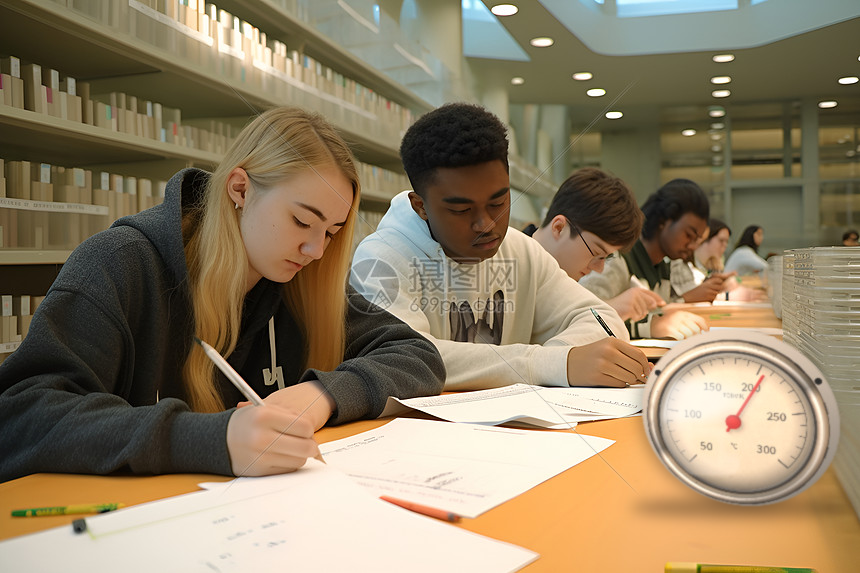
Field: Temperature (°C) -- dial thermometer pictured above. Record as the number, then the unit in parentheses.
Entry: 205 (°C)
